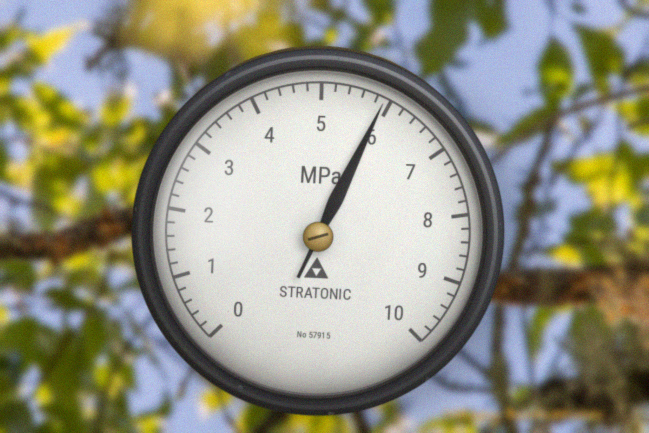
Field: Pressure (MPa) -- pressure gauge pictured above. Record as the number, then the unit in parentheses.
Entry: 5.9 (MPa)
